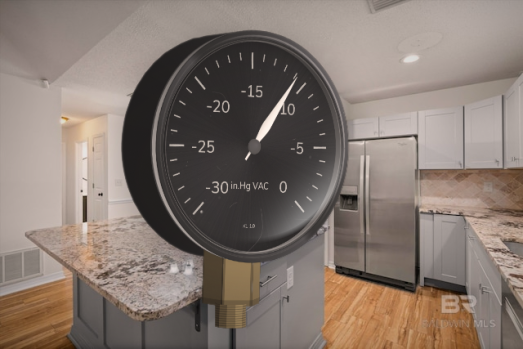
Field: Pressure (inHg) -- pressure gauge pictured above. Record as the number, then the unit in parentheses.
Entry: -11 (inHg)
